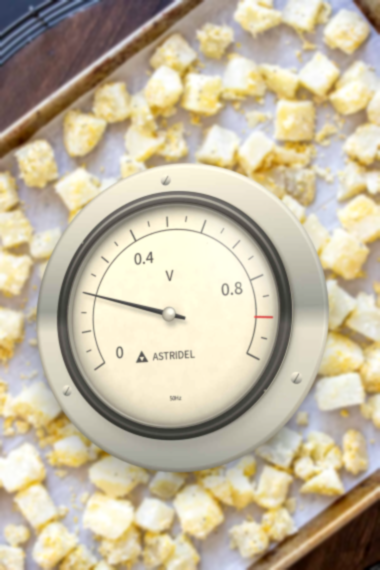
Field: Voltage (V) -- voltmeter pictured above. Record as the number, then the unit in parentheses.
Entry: 0.2 (V)
